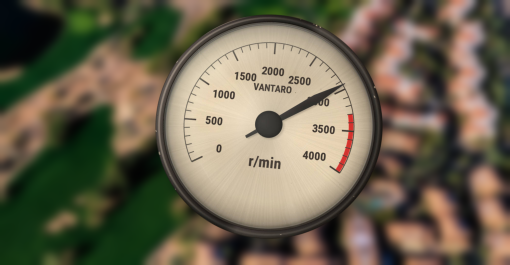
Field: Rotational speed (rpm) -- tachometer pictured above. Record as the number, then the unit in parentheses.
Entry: 2950 (rpm)
